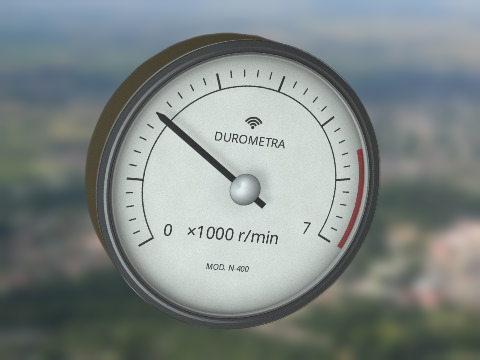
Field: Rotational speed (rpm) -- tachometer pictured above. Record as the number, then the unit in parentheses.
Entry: 2000 (rpm)
